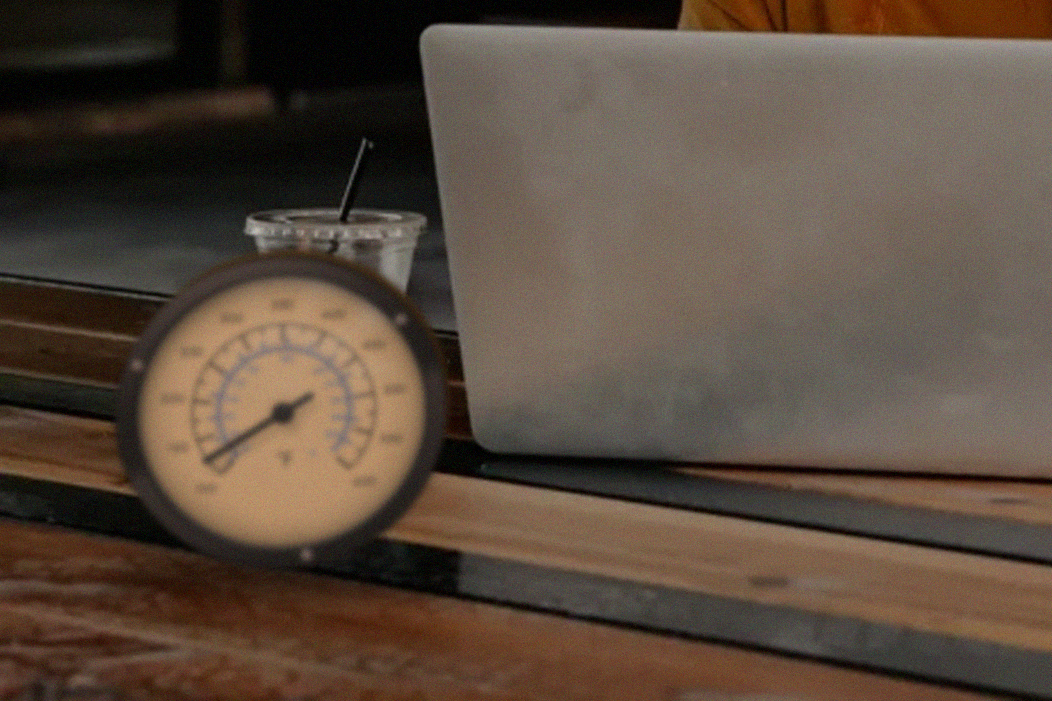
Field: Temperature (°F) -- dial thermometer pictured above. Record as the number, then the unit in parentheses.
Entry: 125 (°F)
